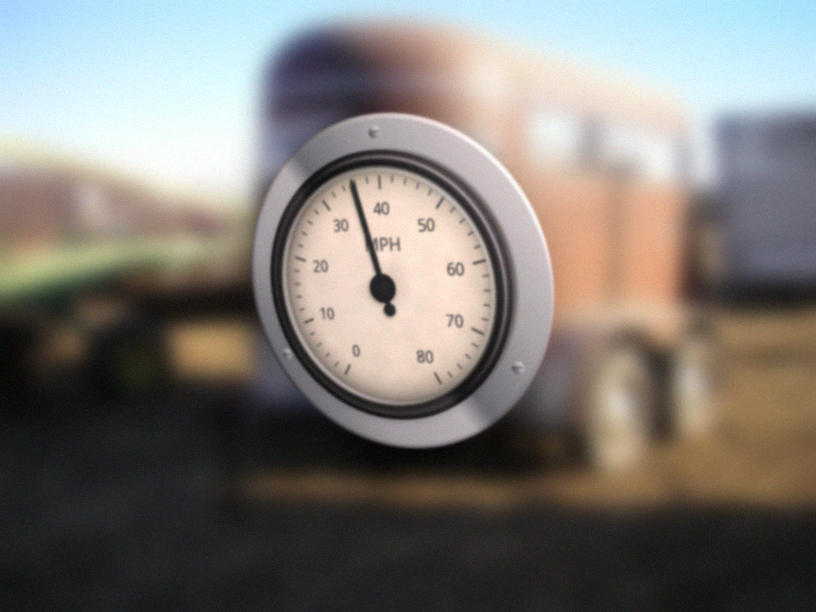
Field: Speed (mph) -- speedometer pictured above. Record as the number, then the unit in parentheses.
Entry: 36 (mph)
